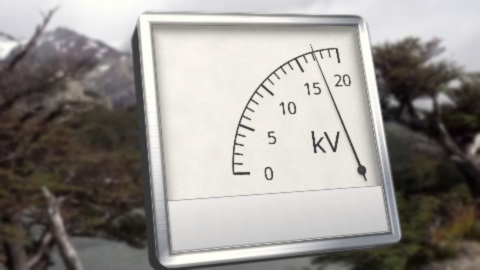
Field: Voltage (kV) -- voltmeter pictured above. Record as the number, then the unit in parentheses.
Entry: 17 (kV)
